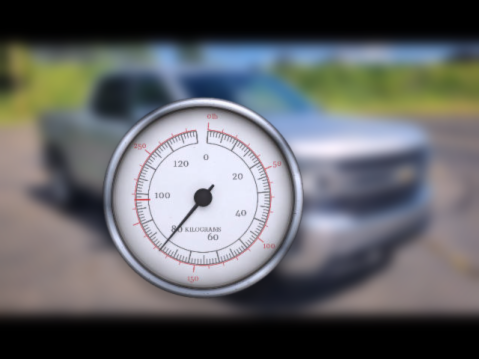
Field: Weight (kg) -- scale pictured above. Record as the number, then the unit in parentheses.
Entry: 80 (kg)
